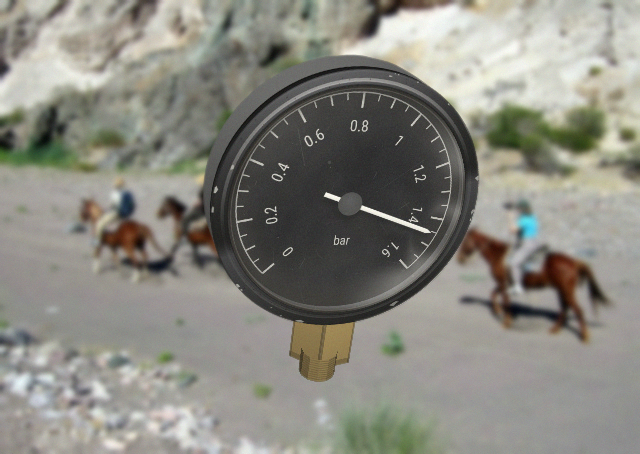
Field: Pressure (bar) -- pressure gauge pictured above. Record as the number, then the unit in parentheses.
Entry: 1.45 (bar)
